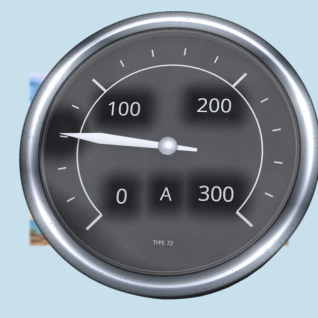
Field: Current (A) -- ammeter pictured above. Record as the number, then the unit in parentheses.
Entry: 60 (A)
